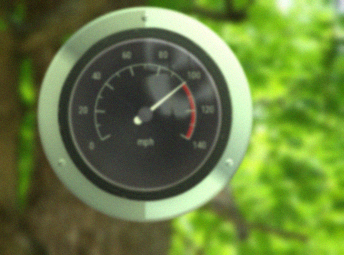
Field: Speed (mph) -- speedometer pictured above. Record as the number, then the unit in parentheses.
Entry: 100 (mph)
